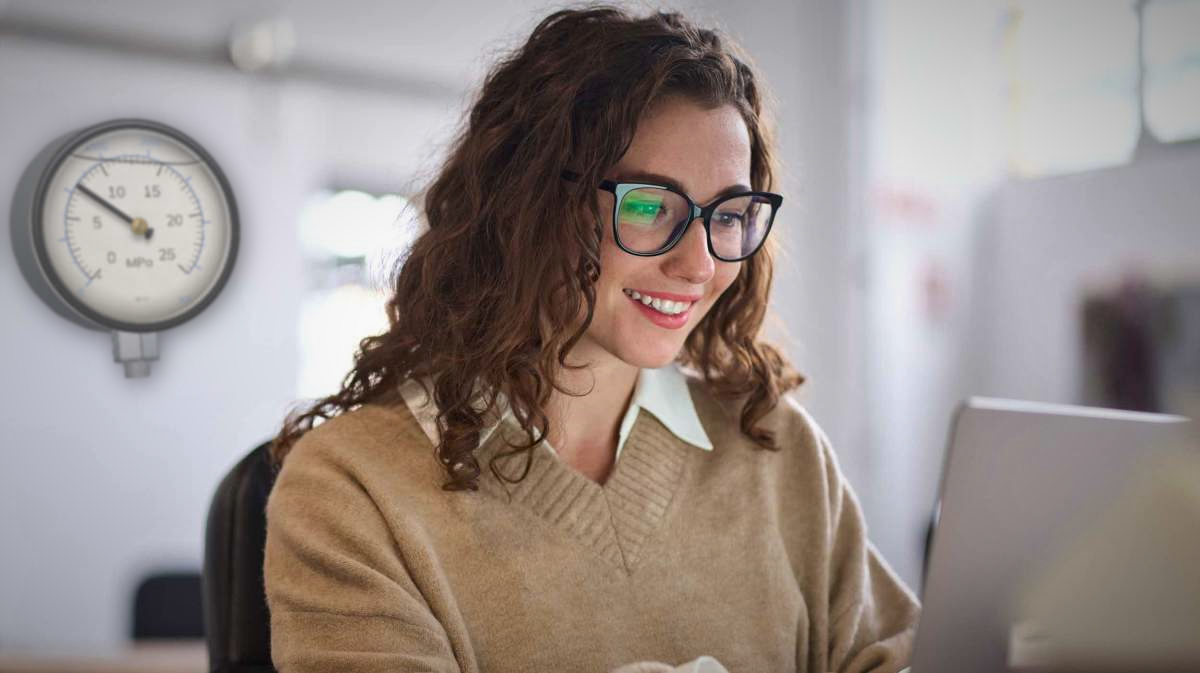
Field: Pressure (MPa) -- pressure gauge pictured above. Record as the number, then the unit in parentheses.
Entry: 7.5 (MPa)
